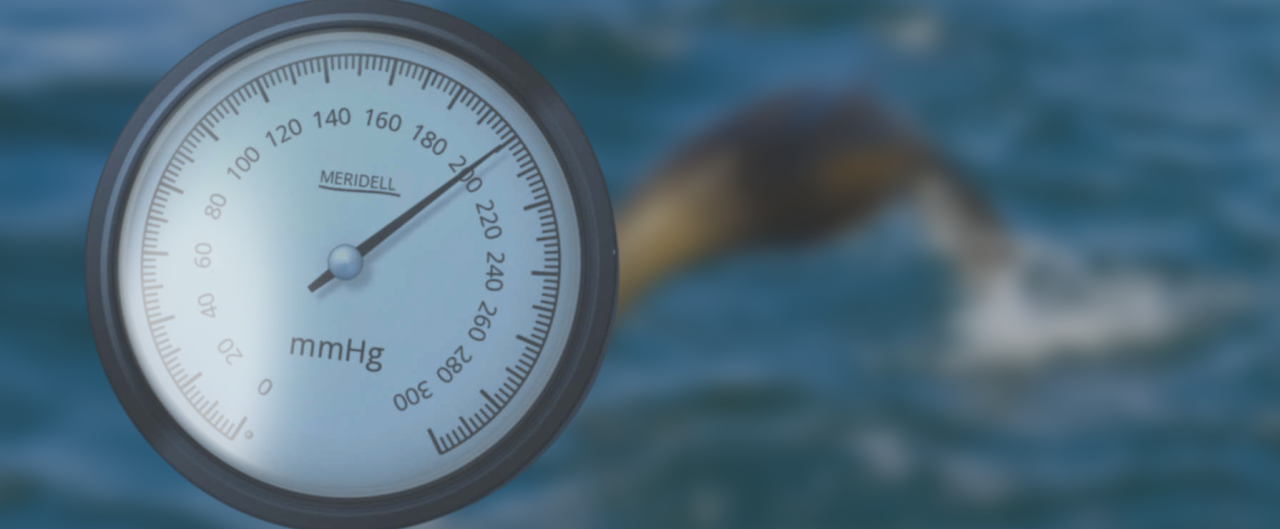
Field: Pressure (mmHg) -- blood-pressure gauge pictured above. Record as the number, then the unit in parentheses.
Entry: 200 (mmHg)
